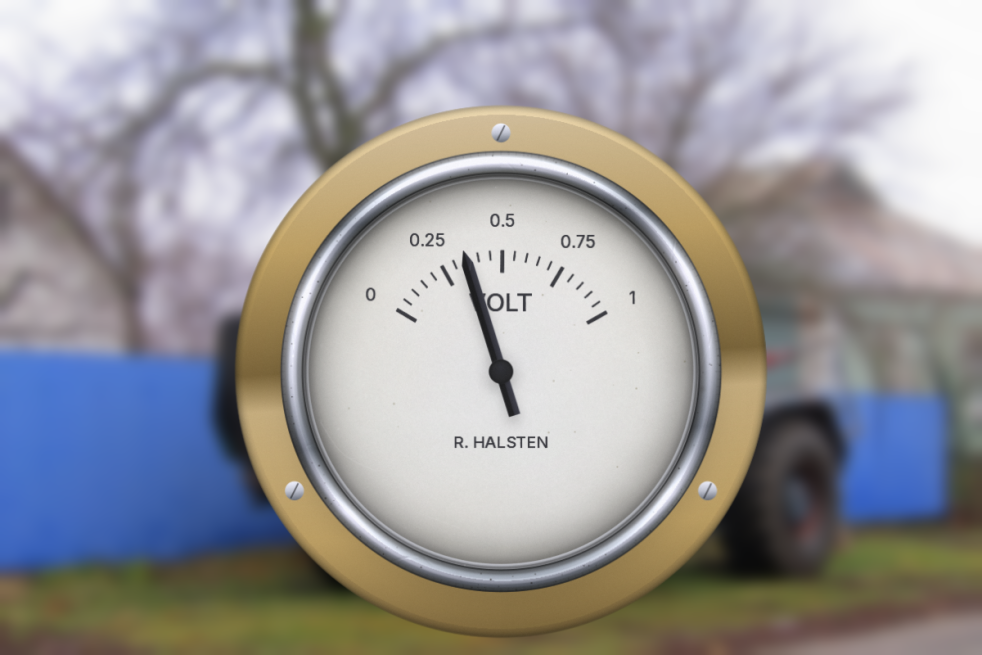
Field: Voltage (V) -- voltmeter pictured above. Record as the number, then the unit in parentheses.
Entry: 0.35 (V)
